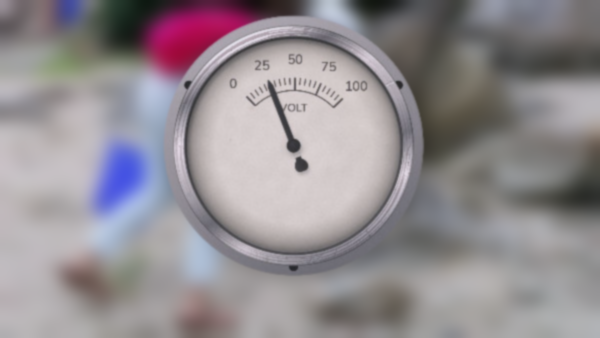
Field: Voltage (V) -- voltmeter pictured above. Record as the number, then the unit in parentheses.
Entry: 25 (V)
